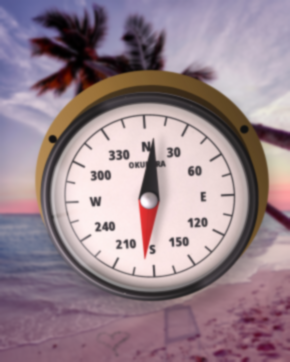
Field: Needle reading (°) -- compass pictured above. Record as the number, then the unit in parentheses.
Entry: 187.5 (°)
